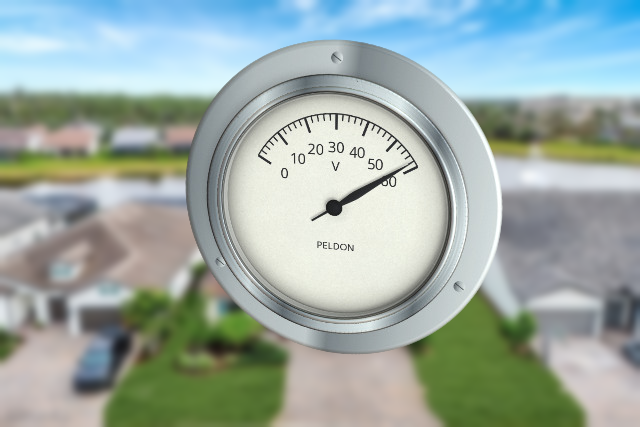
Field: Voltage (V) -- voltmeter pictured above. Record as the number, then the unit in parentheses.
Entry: 58 (V)
